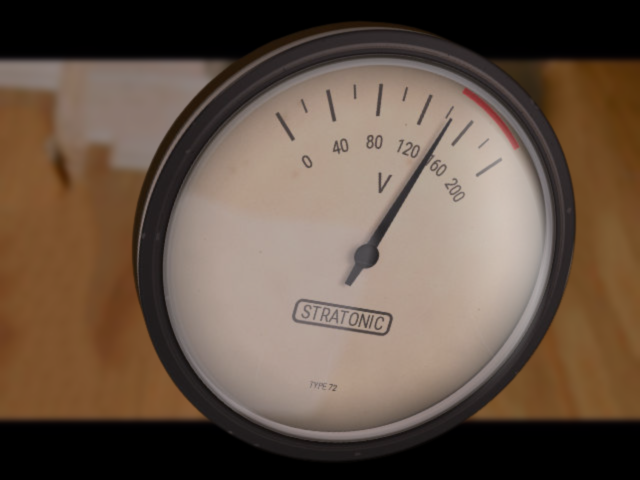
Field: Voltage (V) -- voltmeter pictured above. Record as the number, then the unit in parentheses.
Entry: 140 (V)
